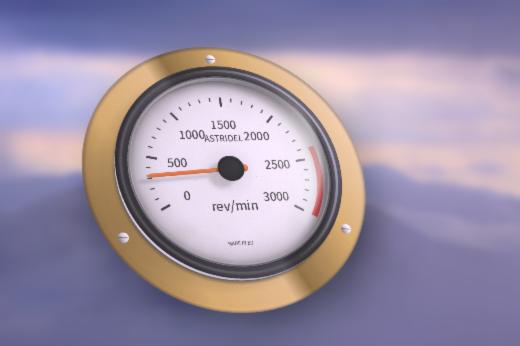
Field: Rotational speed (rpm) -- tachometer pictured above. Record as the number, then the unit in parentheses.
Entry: 300 (rpm)
